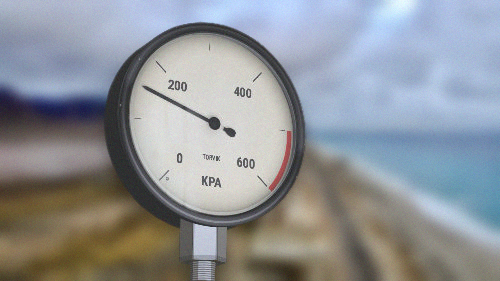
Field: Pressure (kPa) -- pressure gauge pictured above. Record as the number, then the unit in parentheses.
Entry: 150 (kPa)
